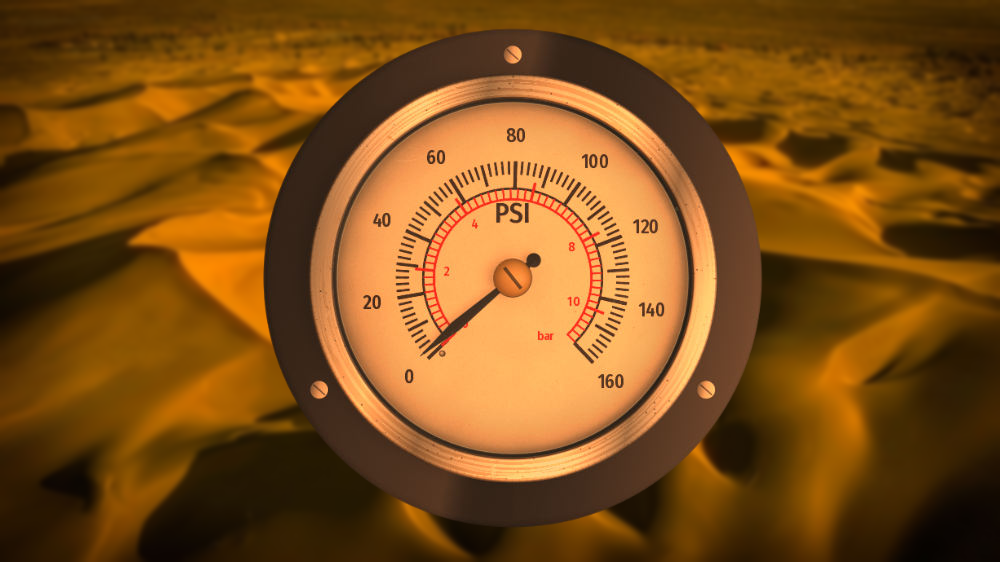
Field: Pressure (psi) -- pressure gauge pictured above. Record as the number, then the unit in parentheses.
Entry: 2 (psi)
